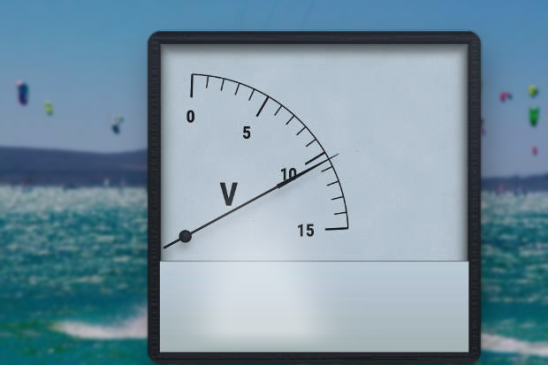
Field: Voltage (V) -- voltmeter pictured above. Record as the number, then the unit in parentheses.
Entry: 10.5 (V)
